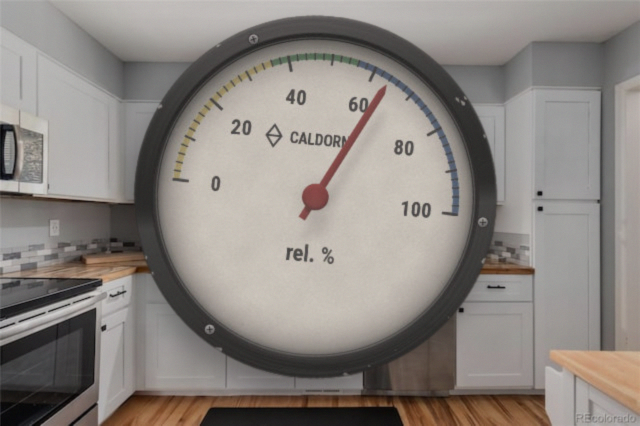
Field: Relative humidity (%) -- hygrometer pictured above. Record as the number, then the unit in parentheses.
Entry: 64 (%)
